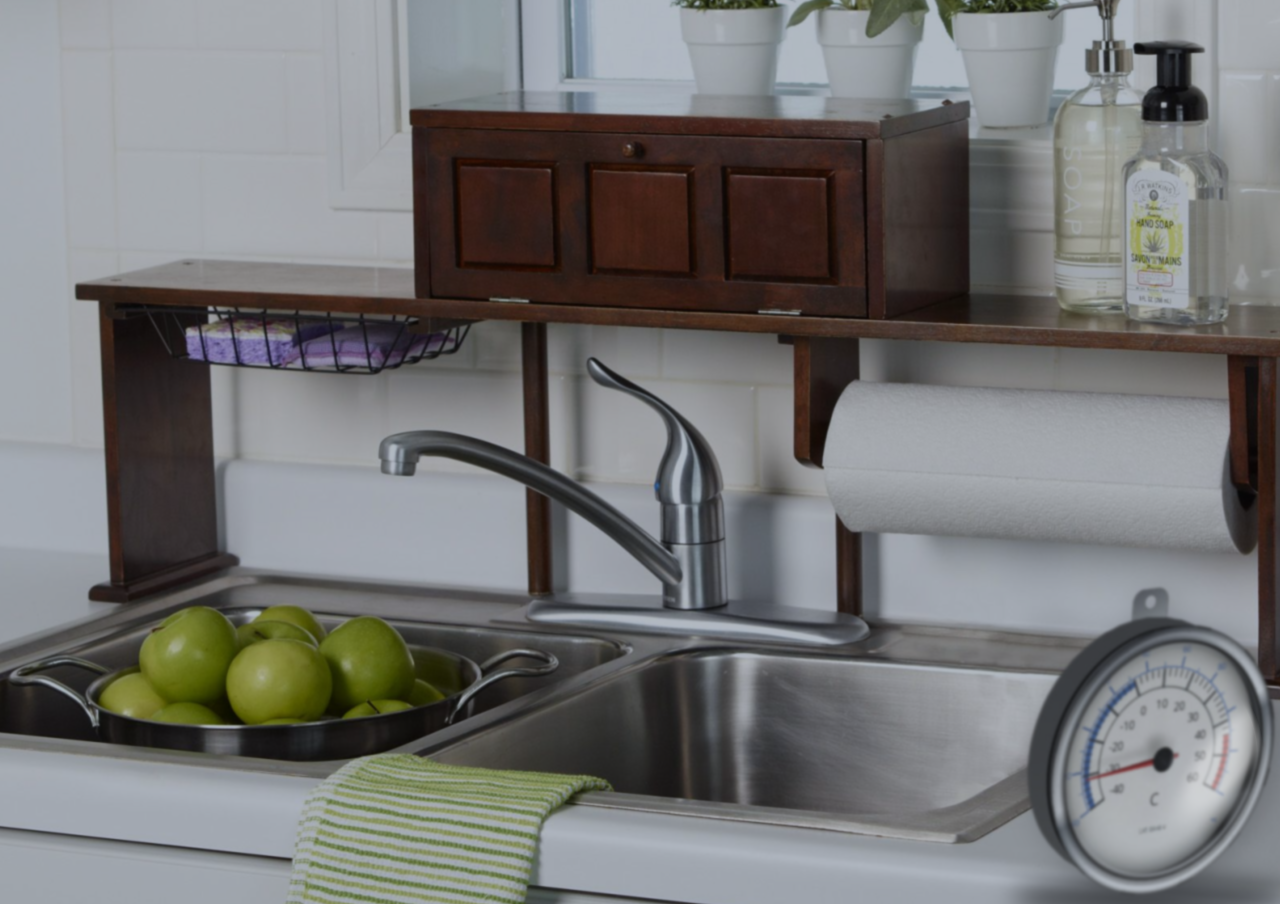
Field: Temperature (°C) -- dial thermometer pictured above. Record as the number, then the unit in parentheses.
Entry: -30 (°C)
